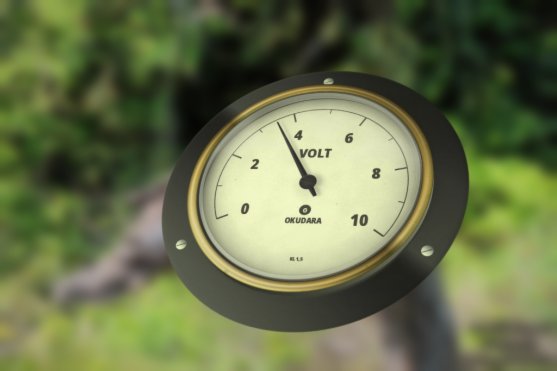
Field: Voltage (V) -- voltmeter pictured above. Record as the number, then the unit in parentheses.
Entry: 3.5 (V)
